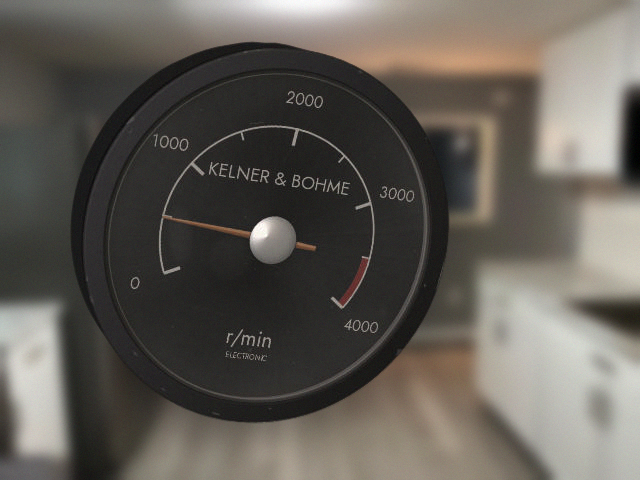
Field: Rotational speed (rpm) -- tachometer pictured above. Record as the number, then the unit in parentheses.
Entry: 500 (rpm)
